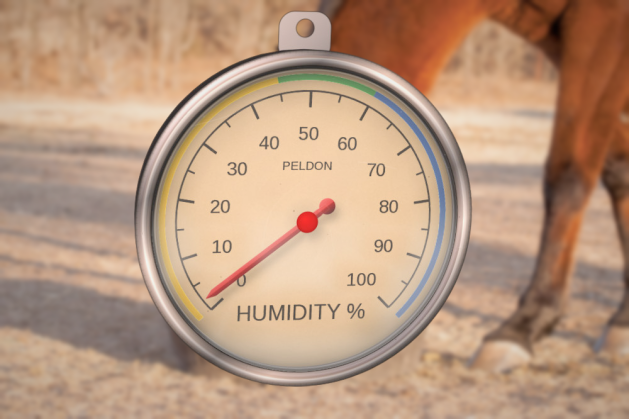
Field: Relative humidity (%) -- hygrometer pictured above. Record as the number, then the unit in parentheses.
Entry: 2.5 (%)
